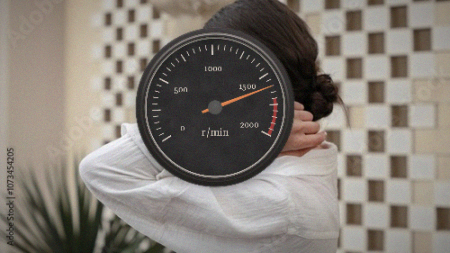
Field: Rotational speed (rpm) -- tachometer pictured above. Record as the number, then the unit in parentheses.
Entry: 1600 (rpm)
